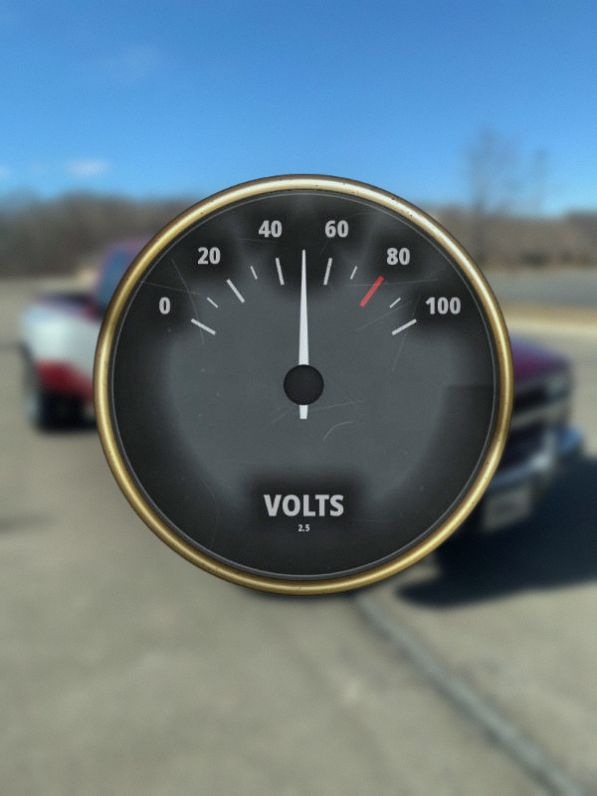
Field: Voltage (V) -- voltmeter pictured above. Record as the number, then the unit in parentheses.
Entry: 50 (V)
